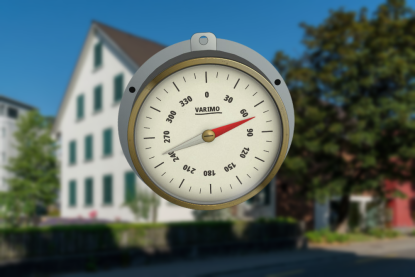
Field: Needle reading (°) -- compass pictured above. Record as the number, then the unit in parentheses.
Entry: 70 (°)
